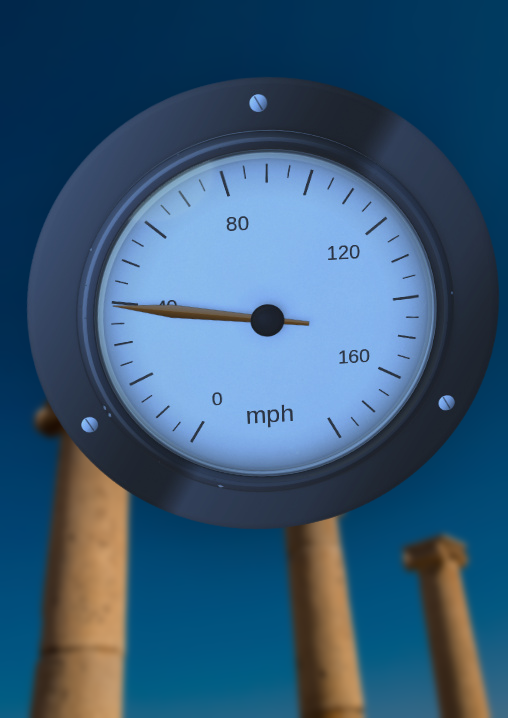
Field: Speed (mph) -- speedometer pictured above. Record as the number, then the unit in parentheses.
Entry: 40 (mph)
